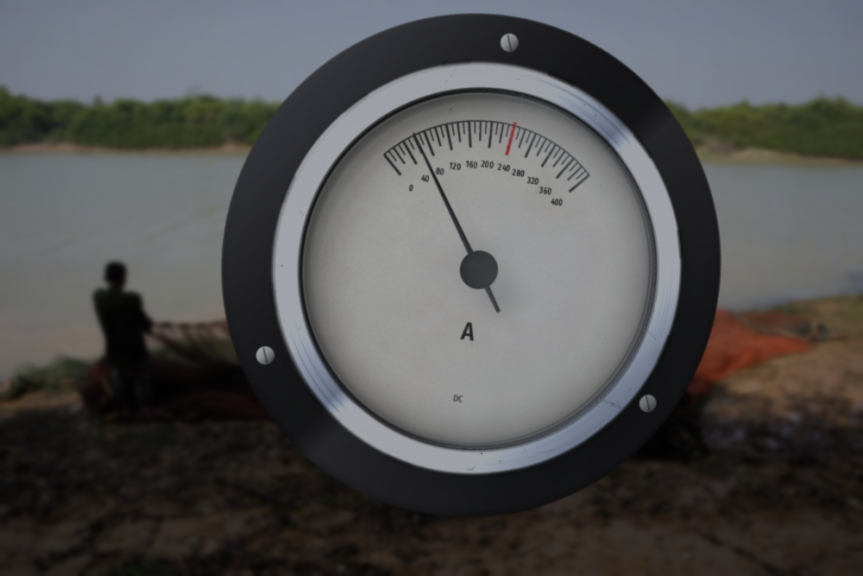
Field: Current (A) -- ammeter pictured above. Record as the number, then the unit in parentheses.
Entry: 60 (A)
